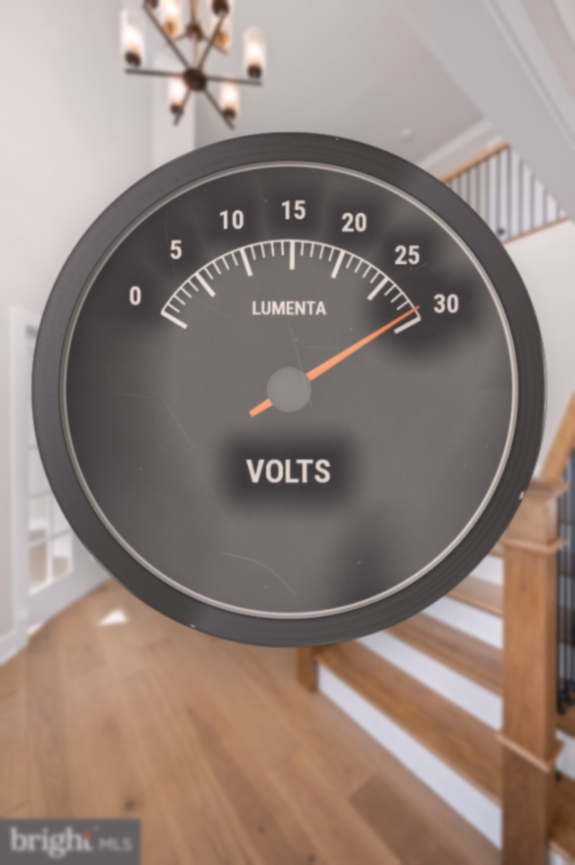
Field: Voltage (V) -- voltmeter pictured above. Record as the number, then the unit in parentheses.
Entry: 29 (V)
